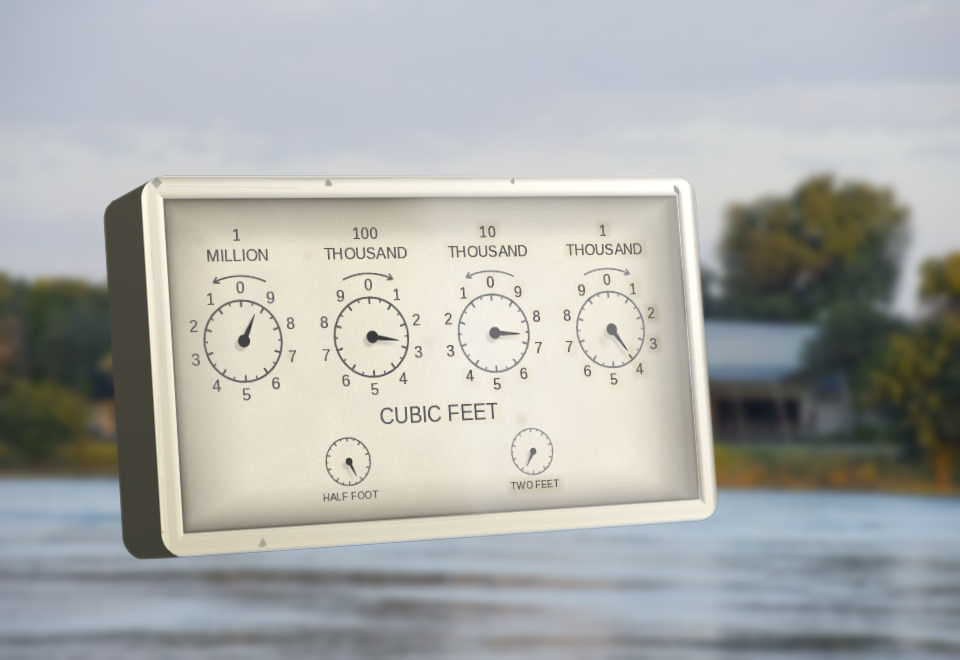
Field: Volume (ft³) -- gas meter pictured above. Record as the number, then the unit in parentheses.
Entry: 927400 (ft³)
